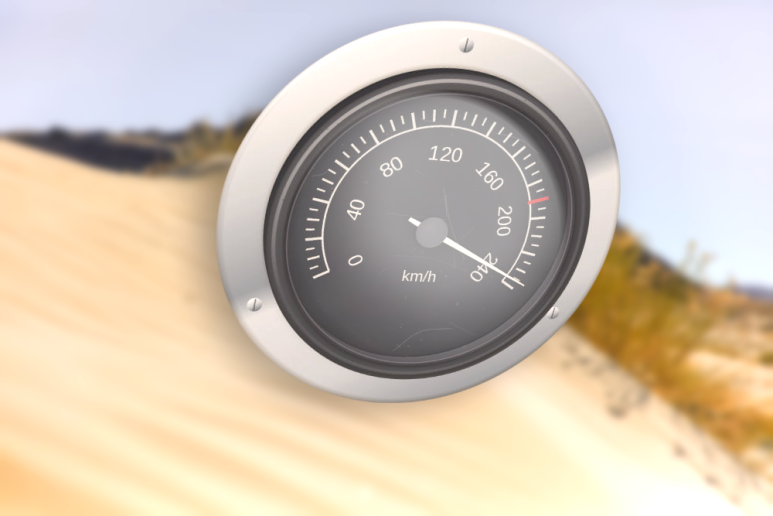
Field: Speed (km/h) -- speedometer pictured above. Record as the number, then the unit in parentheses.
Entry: 235 (km/h)
